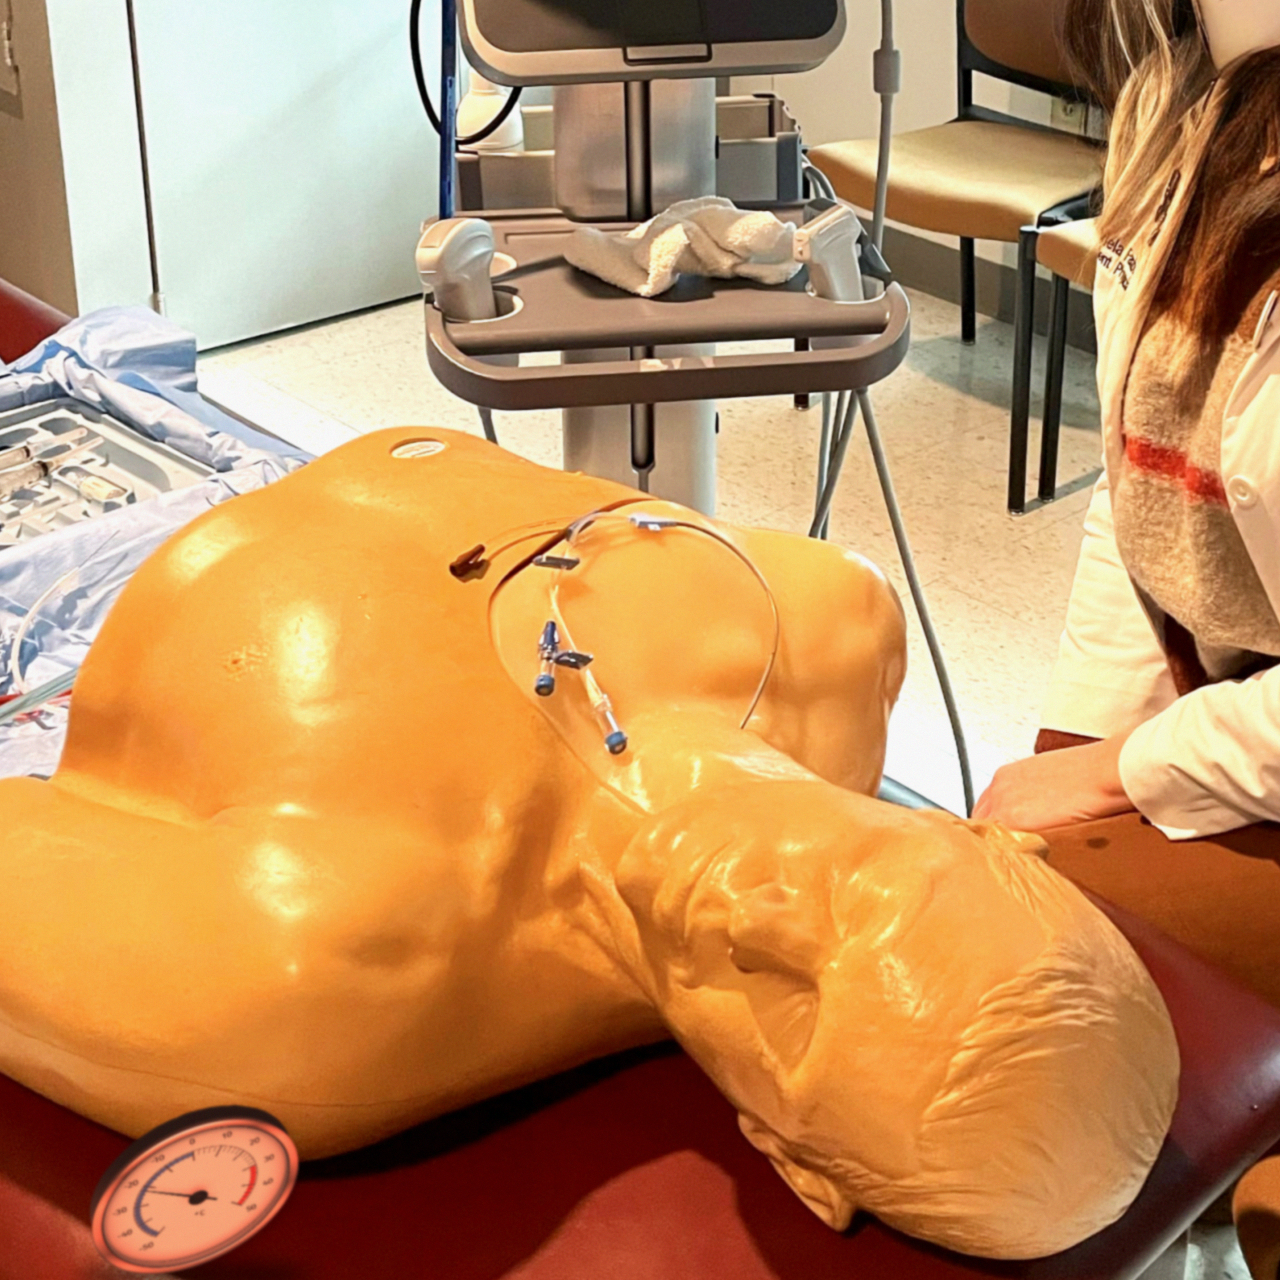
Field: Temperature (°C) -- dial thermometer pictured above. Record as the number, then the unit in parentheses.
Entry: -20 (°C)
